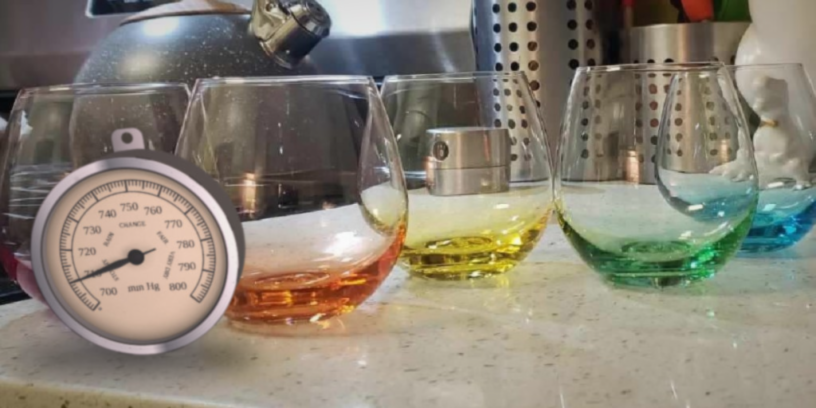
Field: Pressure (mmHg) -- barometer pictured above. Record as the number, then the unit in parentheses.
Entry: 710 (mmHg)
